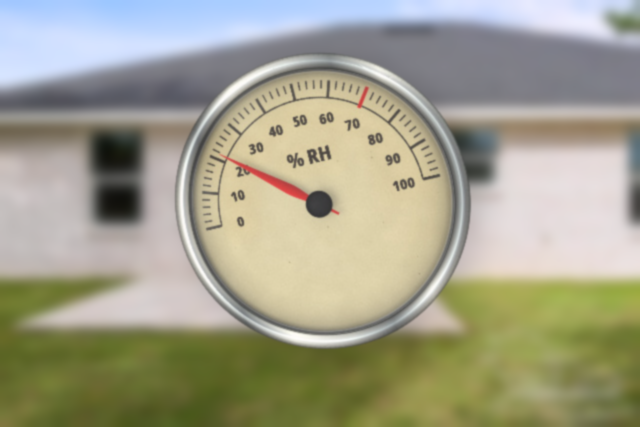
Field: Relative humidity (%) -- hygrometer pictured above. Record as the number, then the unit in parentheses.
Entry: 22 (%)
